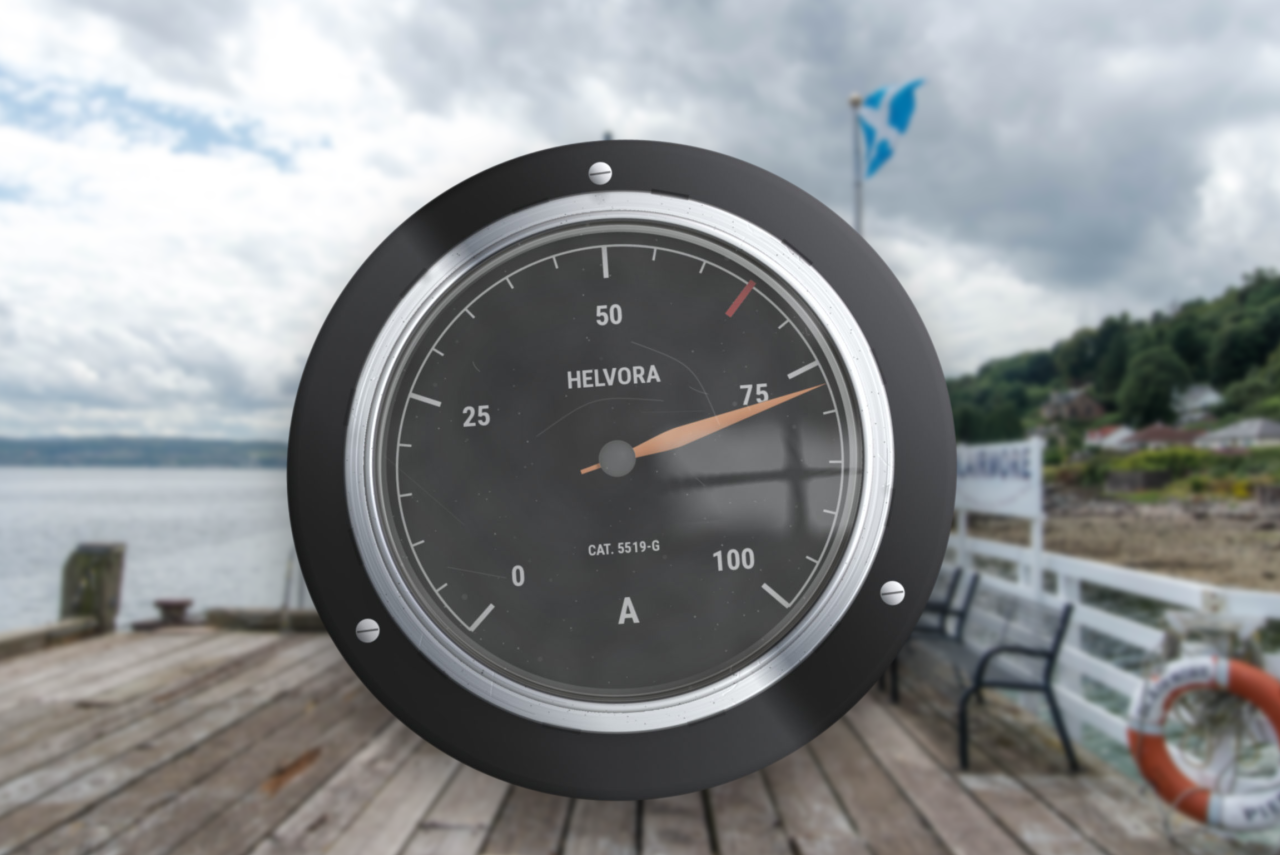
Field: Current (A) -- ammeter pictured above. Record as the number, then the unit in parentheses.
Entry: 77.5 (A)
